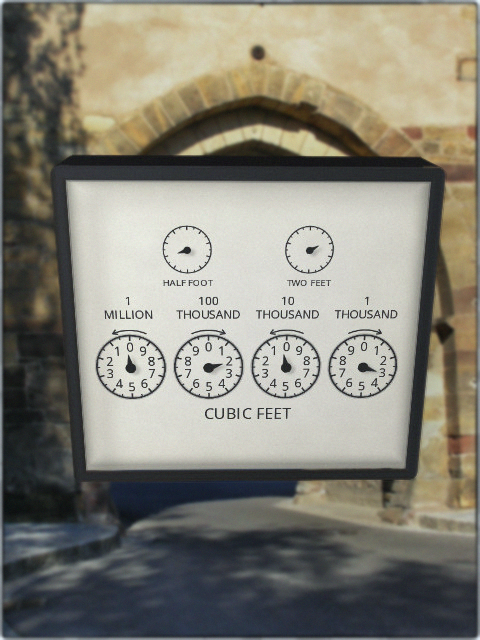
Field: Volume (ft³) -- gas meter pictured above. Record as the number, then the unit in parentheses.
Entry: 20300 (ft³)
